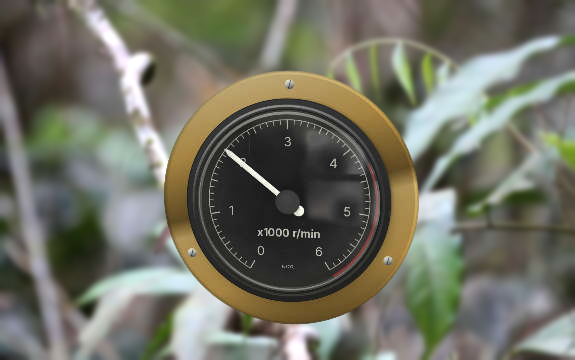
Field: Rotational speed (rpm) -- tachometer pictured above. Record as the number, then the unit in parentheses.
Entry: 2000 (rpm)
